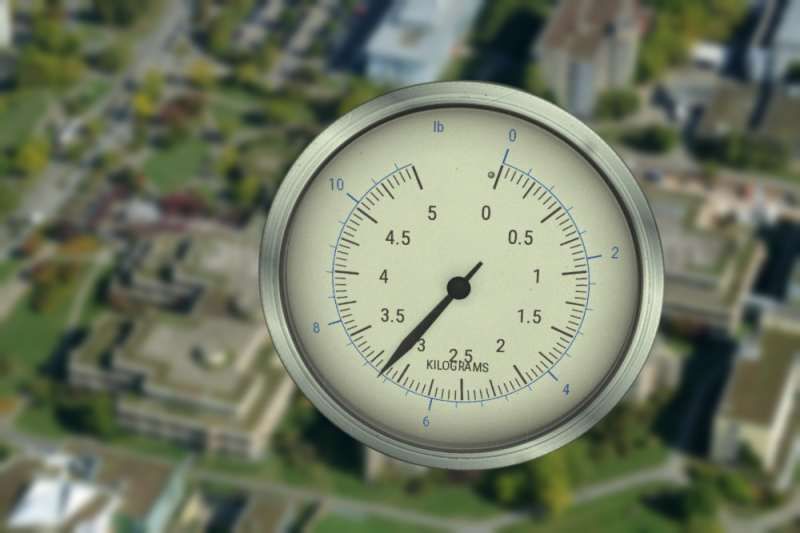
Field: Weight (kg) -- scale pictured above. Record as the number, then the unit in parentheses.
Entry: 3.15 (kg)
